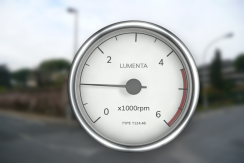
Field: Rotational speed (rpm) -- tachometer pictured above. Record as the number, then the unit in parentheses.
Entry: 1000 (rpm)
